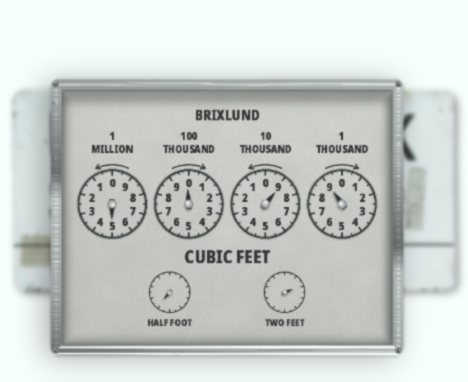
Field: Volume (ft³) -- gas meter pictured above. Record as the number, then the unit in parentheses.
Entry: 498900 (ft³)
